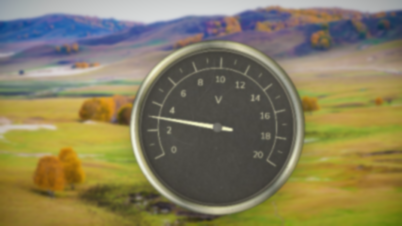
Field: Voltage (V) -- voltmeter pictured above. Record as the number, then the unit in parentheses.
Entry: 3 (V)
